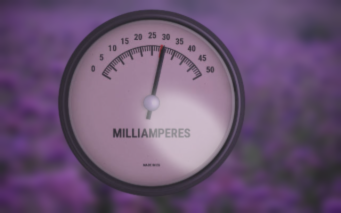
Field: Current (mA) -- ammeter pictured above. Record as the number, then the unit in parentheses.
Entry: 30 (mA)
